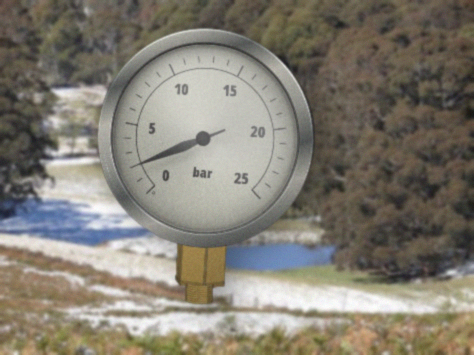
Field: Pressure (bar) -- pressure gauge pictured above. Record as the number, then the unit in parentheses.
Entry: 2 (bar)
